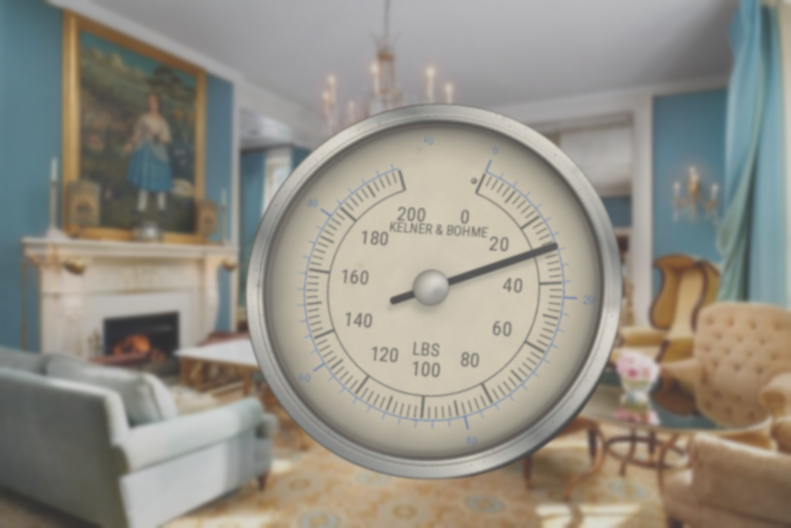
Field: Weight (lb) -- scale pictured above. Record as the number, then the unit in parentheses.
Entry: 30 (lb)
